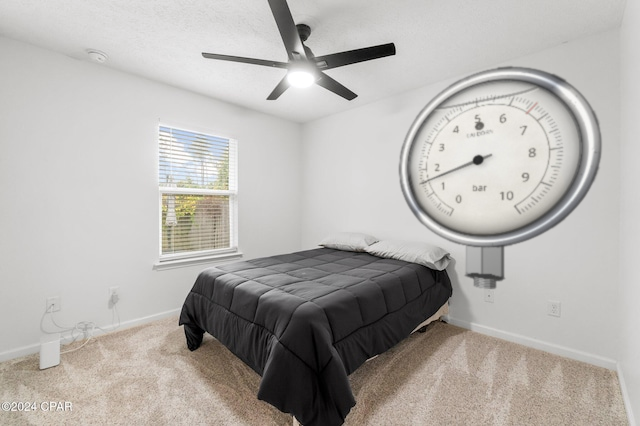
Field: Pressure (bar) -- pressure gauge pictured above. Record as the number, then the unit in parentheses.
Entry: 1.5 (bar)
